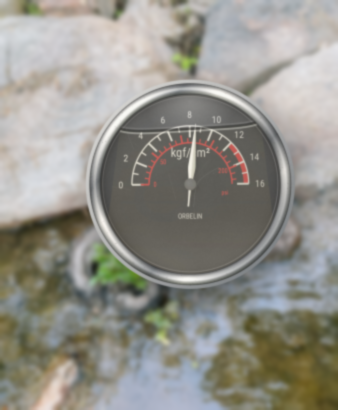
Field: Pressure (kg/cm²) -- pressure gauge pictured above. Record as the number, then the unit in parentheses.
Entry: 8.5 (kg/cm²)
